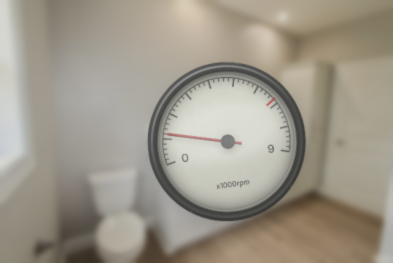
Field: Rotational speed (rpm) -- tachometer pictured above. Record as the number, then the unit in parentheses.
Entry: 1200 (rpm)
